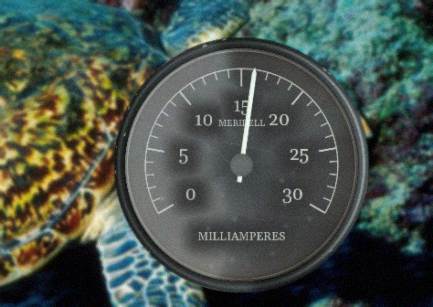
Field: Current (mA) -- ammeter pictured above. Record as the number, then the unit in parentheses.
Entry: 16 (mA)
